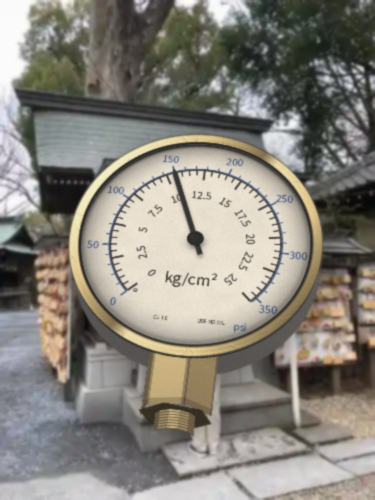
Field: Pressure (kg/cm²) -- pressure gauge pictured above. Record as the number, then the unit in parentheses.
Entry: 10.5 (kg/cm²)
